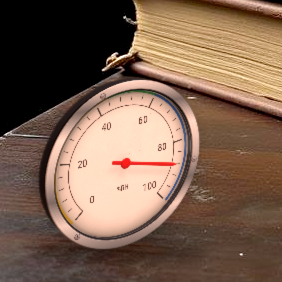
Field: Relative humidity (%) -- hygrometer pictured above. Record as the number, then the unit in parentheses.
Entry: 88 (%)
